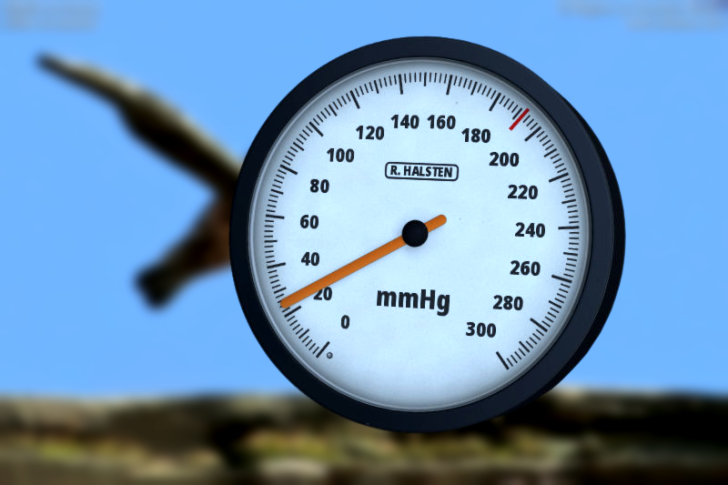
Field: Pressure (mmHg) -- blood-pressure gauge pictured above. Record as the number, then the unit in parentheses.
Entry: 24 (mmHg)
